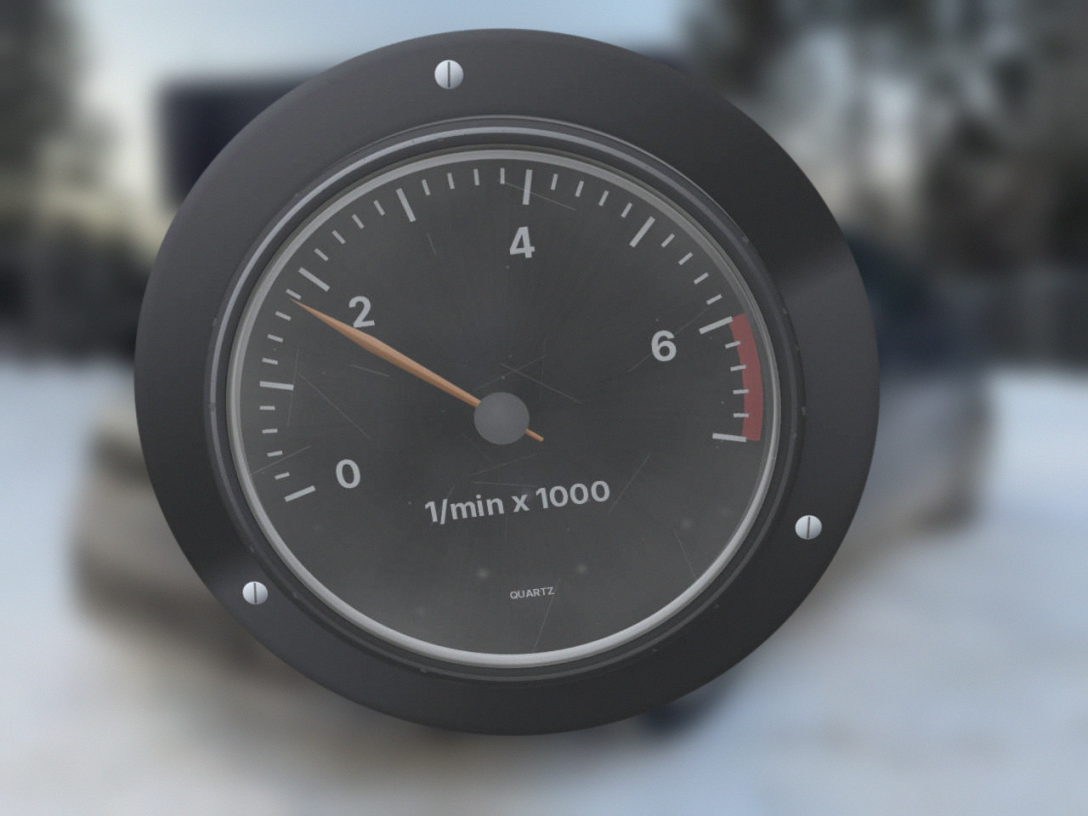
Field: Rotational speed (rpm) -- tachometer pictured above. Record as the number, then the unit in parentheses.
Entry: 1800 (rpm)
